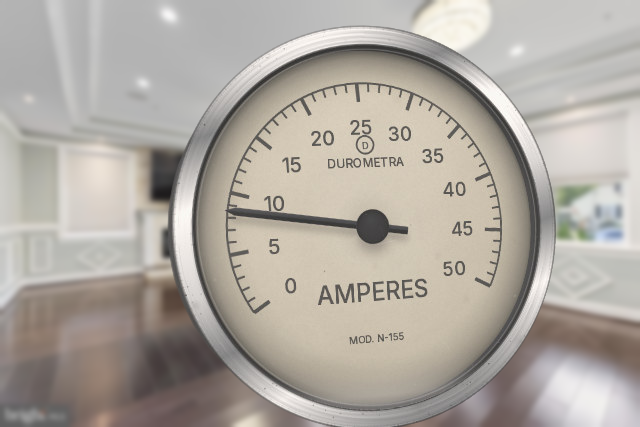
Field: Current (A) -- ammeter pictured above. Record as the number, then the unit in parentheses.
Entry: 8.5 (A)
